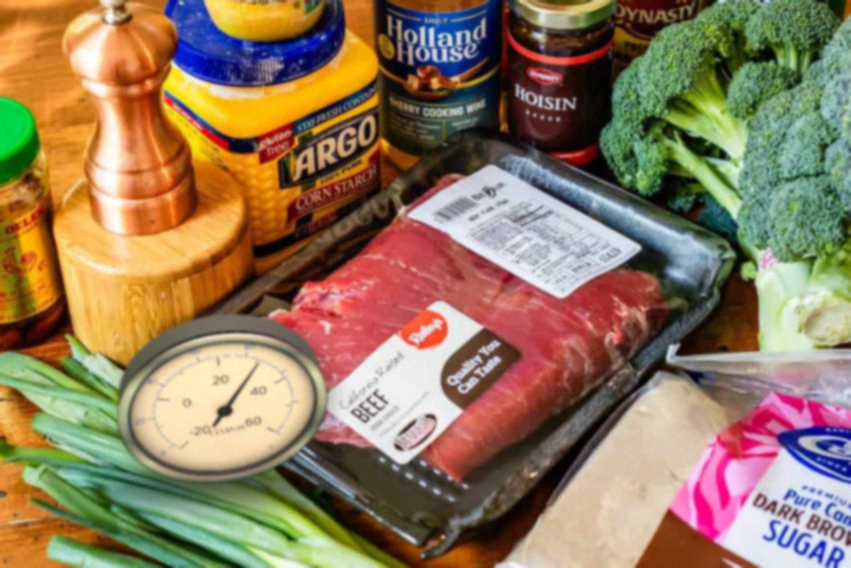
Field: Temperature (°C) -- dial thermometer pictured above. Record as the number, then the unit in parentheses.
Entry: 30 (°C)
